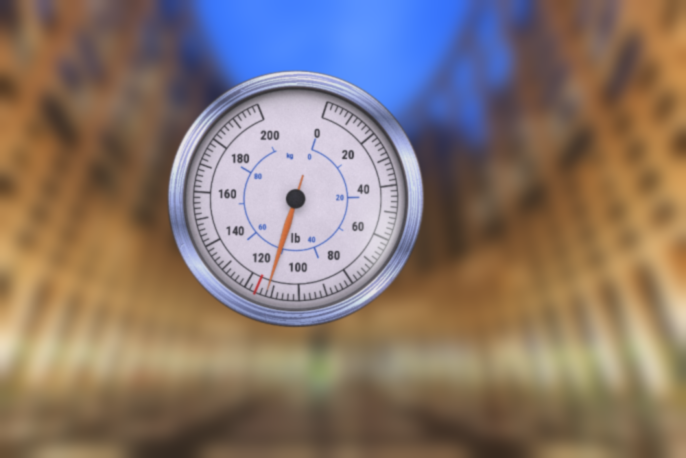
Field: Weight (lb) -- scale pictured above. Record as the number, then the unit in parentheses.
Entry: 112 (lb)
